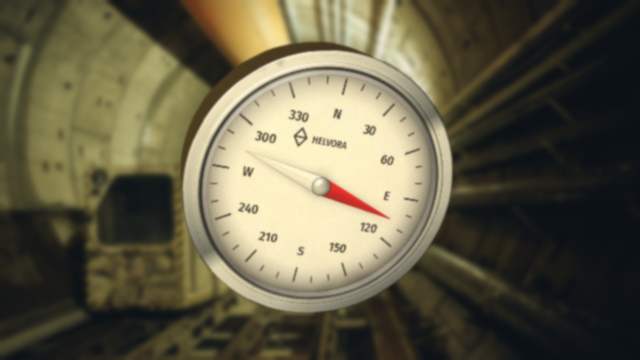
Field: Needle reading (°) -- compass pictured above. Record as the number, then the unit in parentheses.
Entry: 105 (°)
